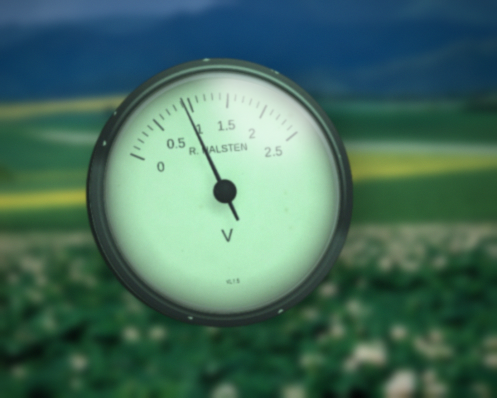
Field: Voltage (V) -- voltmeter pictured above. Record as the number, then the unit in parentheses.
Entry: 0.9 (V)
